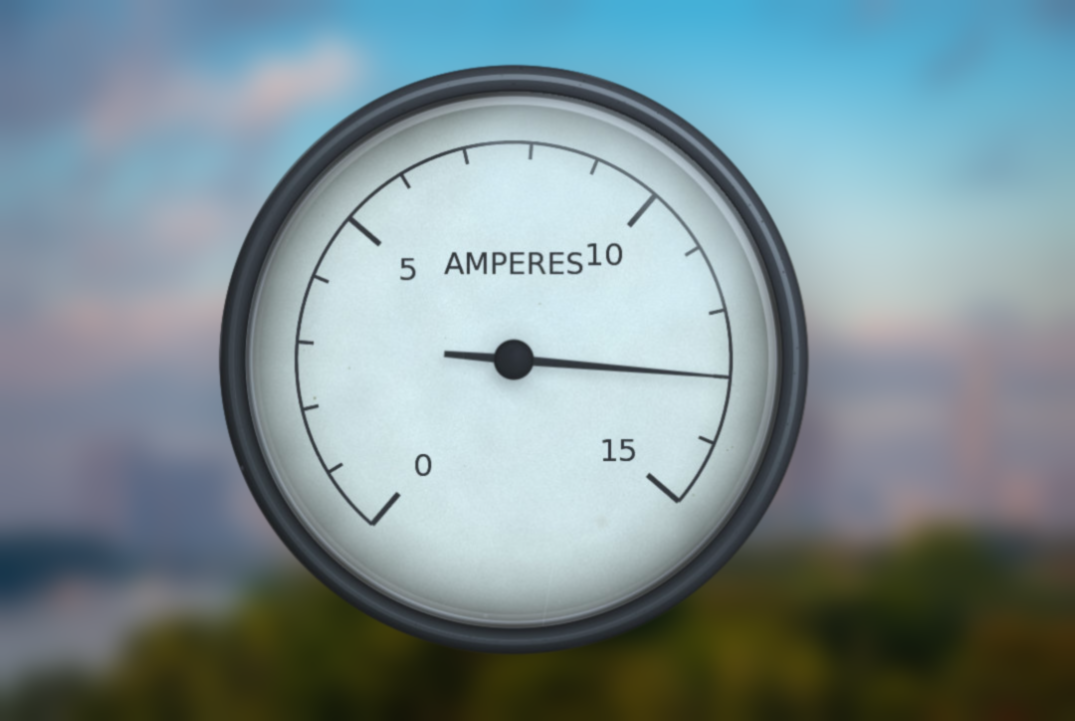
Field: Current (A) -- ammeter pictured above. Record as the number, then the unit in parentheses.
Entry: 13 (A)
